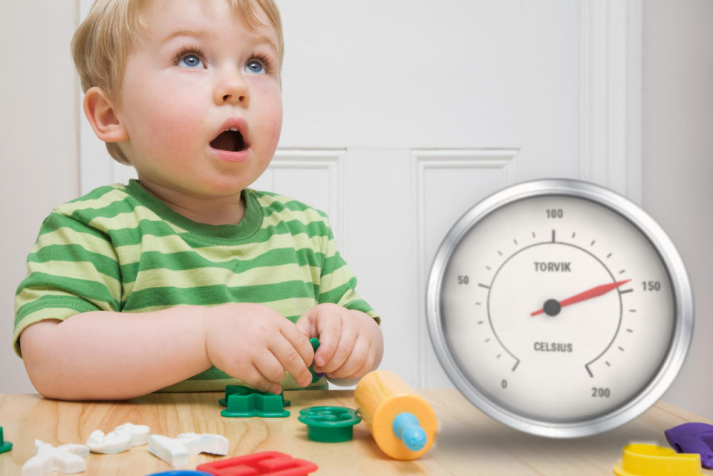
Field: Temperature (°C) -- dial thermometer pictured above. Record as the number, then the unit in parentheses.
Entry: 145 (°C)
